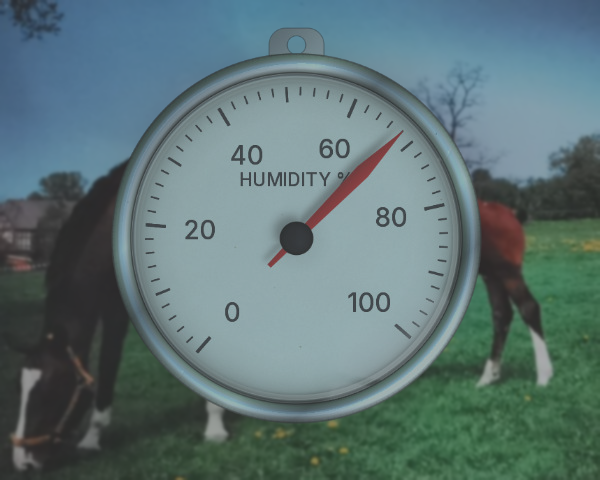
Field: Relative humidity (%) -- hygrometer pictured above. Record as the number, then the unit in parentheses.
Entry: 68 (%)
